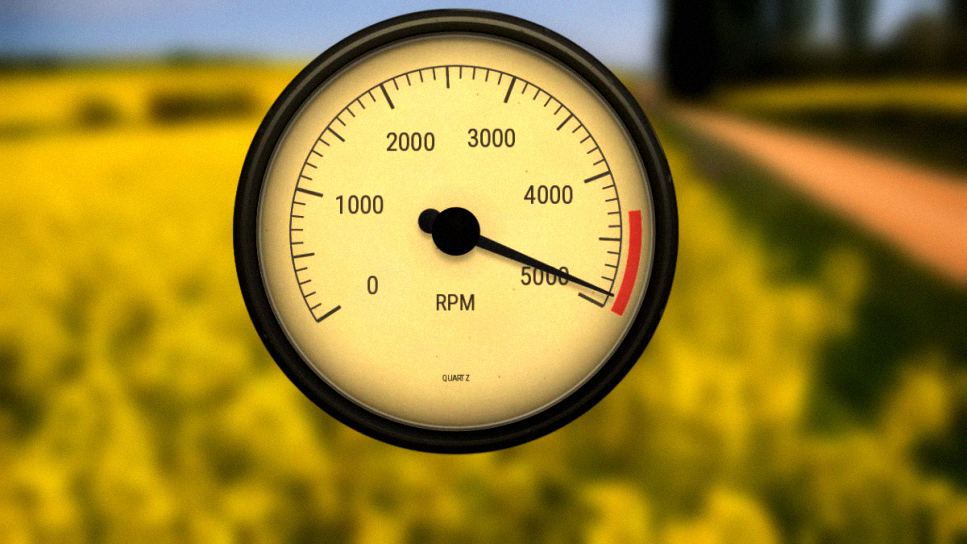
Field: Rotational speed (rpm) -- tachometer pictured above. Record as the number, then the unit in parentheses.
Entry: 4900 (rpm)
